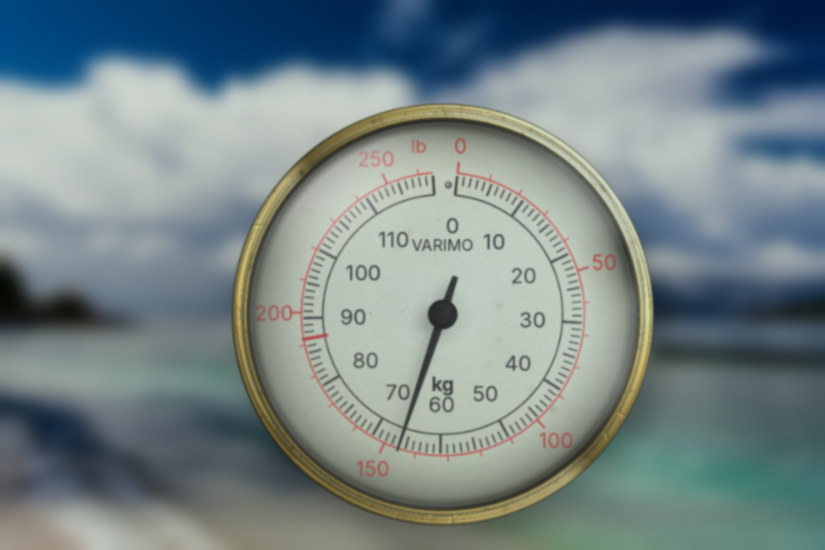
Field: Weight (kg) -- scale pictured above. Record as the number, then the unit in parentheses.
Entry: 66 (kg)
